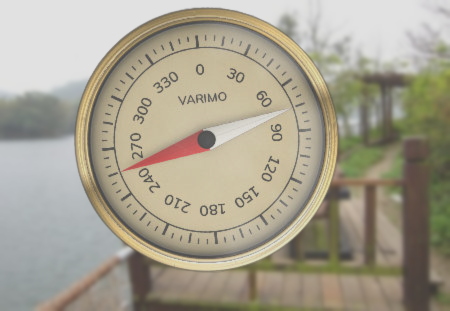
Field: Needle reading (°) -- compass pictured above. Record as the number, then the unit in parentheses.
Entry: 255 (°)
